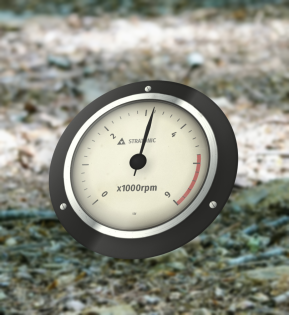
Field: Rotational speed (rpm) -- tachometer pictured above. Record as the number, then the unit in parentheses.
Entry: 3200 (rpm)
